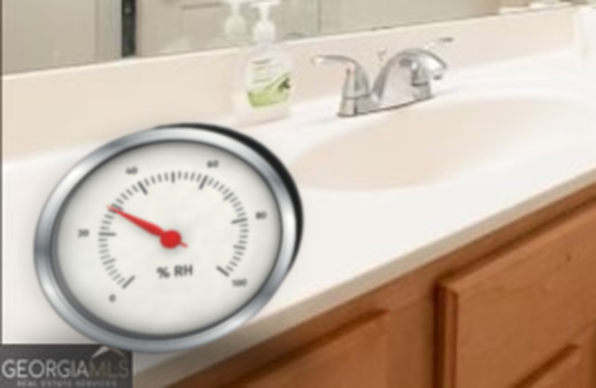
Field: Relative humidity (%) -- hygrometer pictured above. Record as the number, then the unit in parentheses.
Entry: 30 (%)
